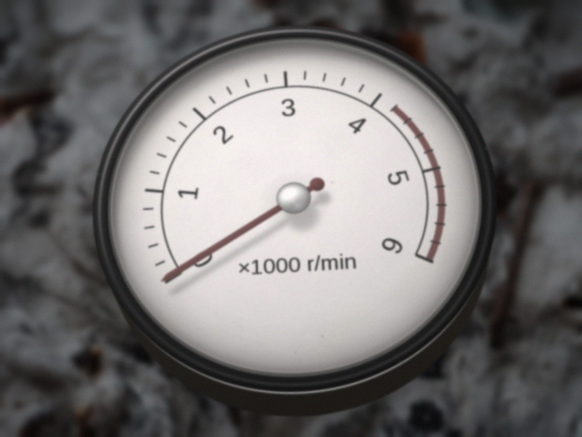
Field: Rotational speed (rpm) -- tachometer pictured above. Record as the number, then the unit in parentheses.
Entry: 0 (rpm)
